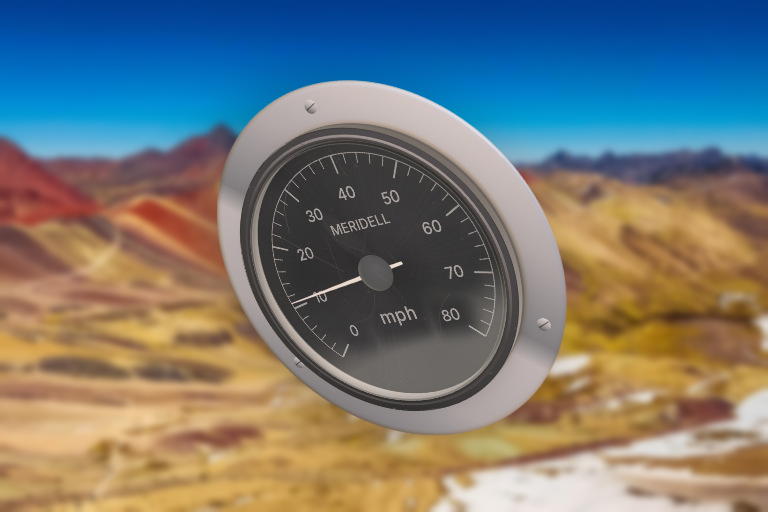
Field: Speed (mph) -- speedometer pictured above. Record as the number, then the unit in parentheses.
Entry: 11 (mph)
